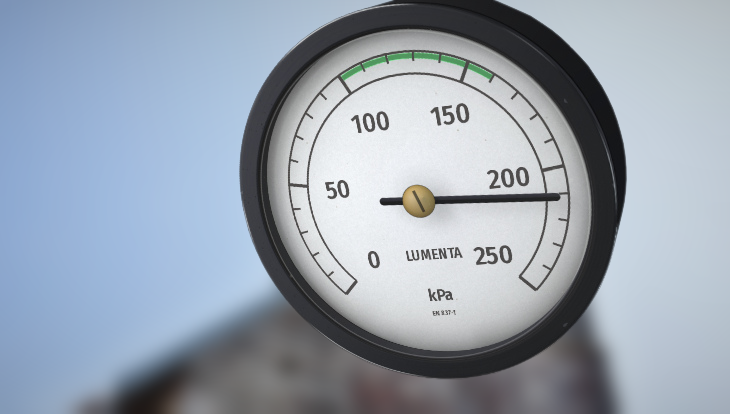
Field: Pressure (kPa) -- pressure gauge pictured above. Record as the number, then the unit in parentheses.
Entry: 210 (kPa)
